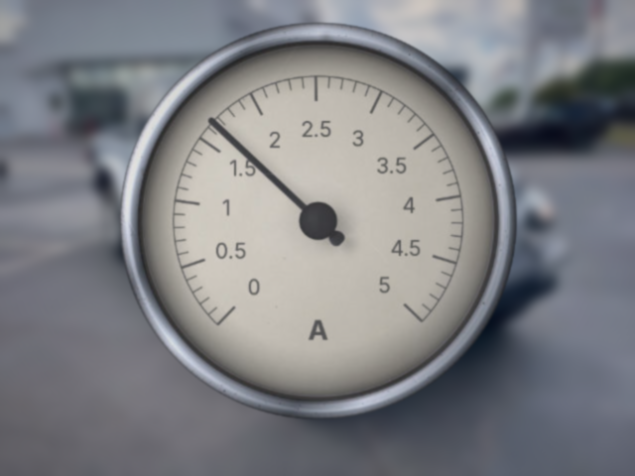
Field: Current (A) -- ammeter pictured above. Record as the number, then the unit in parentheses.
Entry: 1.65 (A)
